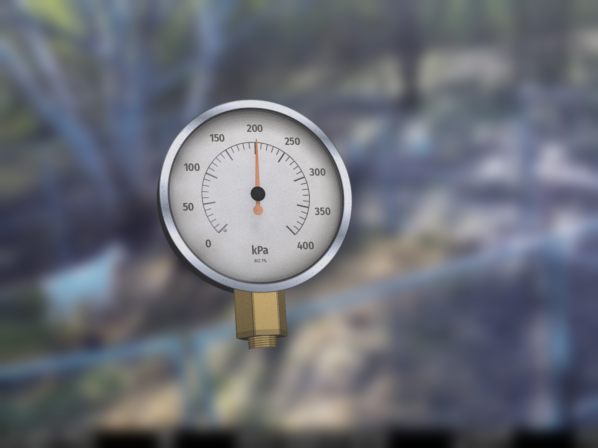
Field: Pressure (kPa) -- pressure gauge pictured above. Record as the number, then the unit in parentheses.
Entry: 200 (kPa)
